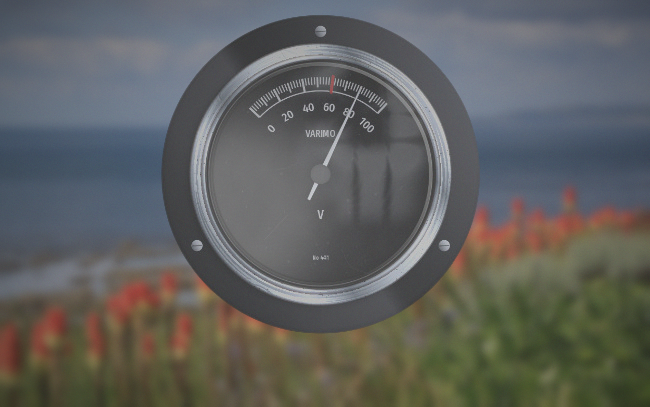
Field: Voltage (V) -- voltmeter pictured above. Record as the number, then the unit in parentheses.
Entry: 80 (V)
